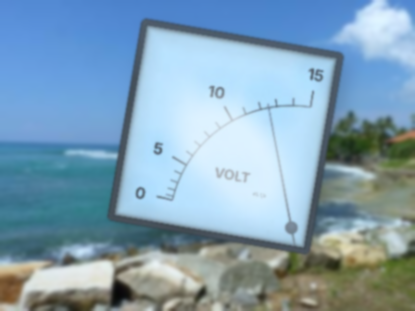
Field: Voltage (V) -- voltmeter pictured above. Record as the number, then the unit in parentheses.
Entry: 12.5 (V)
